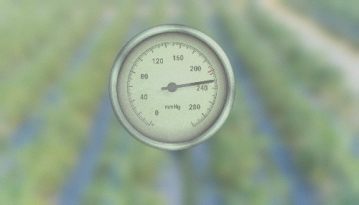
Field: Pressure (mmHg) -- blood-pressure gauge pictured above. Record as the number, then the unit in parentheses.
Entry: 230 (mmHg)
